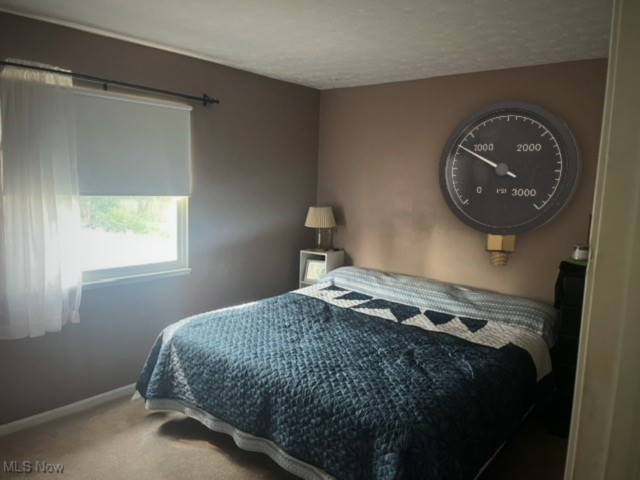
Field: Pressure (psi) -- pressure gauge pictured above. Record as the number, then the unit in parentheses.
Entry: 800 (psi)
